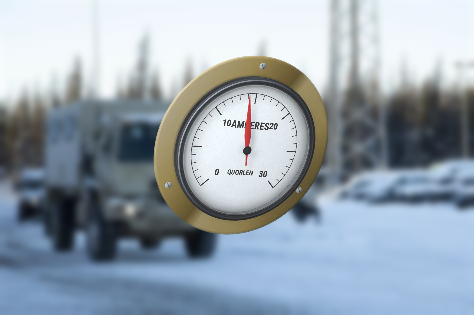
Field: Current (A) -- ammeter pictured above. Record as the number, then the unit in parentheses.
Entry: 14 (A)
